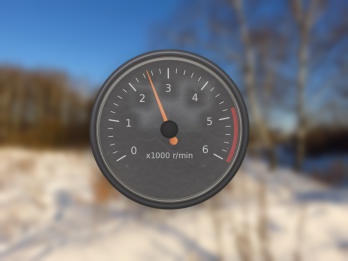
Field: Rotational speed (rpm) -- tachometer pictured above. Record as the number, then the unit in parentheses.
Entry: 2500 (rpm)
